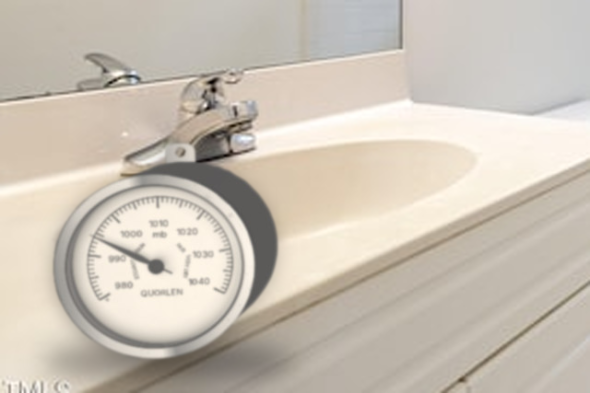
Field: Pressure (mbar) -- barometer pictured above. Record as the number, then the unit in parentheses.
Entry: 995 (mbar)
